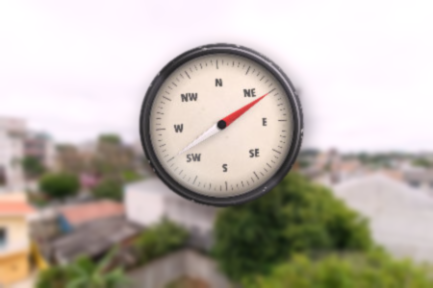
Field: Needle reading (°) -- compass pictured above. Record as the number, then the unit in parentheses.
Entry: 60 (°)
